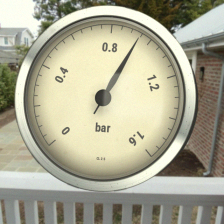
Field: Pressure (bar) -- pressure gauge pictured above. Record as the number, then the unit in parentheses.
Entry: 0.95 (bar)
